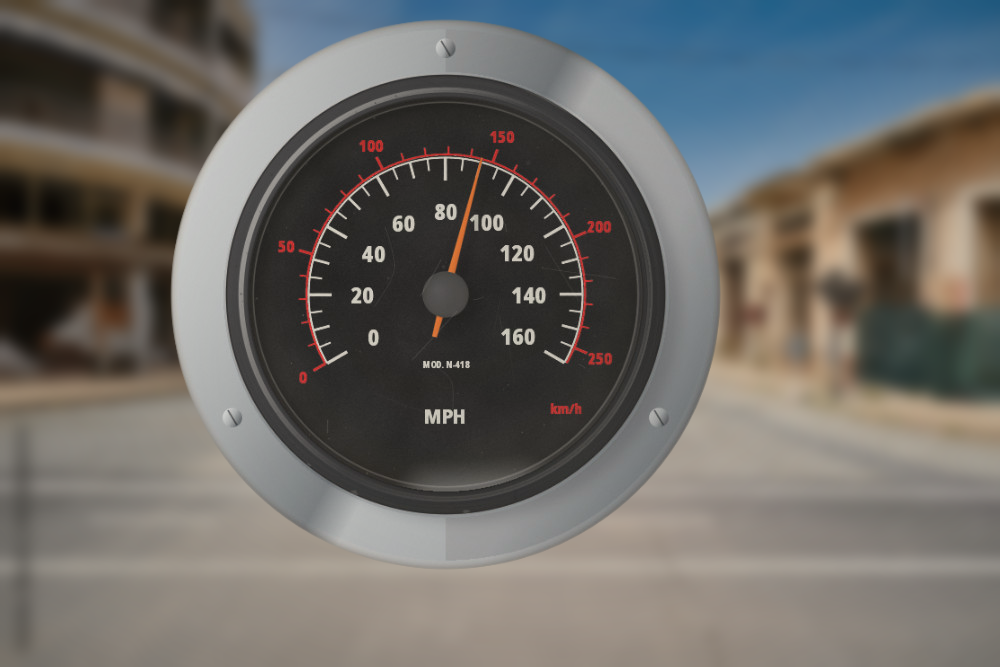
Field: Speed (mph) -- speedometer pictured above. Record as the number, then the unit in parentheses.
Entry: 90 (mph)
